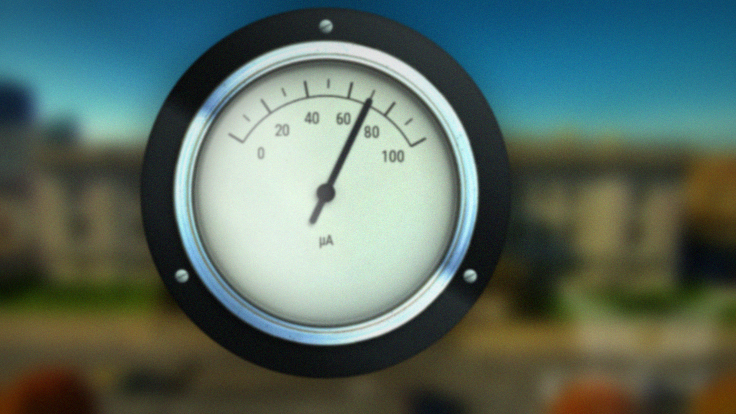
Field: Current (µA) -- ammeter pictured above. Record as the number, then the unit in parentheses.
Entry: 70 (µA)
